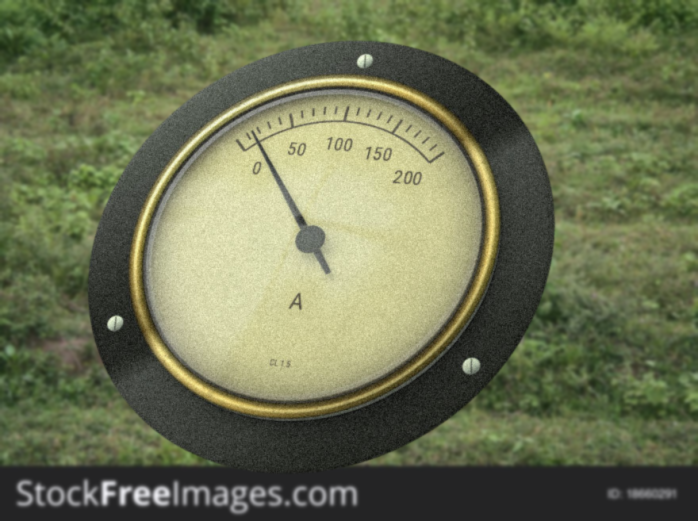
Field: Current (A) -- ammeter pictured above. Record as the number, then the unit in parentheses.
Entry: 15 (A)
